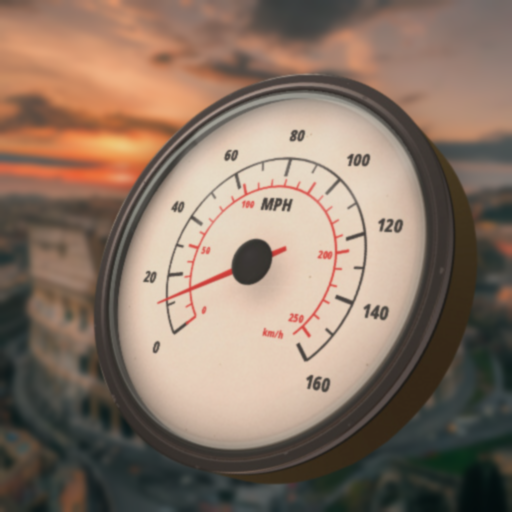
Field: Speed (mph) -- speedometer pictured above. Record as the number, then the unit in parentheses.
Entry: 10 (mph)
